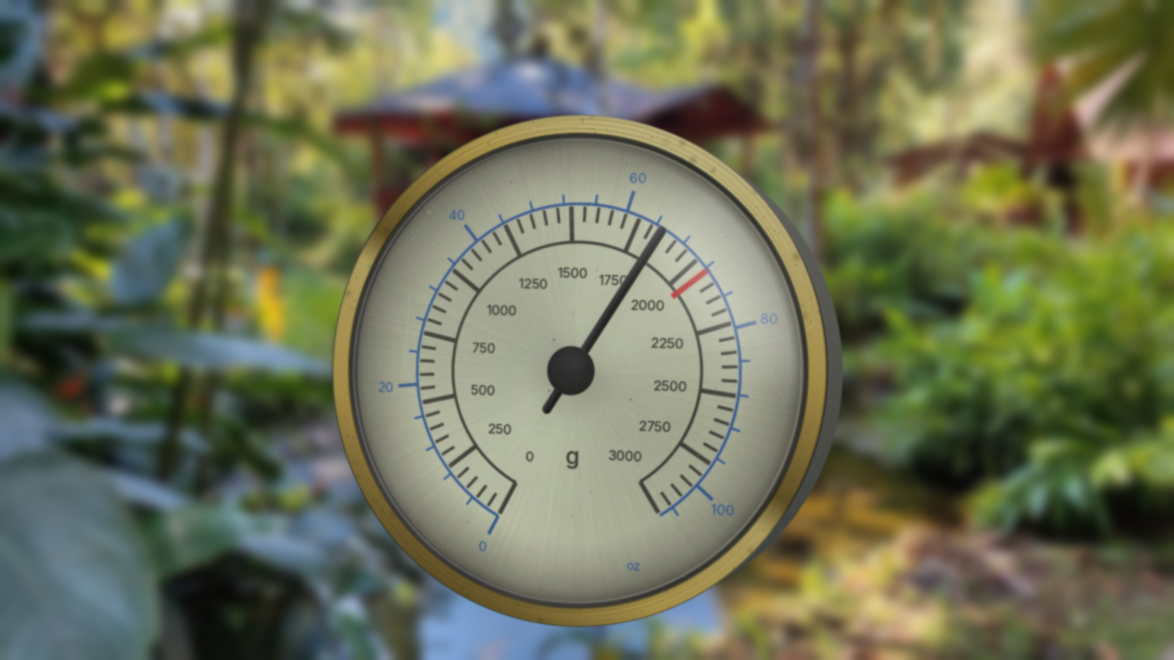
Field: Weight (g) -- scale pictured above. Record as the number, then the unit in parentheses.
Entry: 1850 (g)
